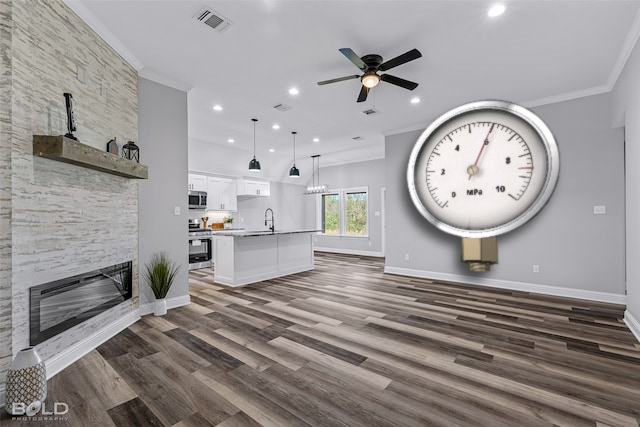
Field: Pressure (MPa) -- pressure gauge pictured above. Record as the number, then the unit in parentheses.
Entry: 6 (MPa)
